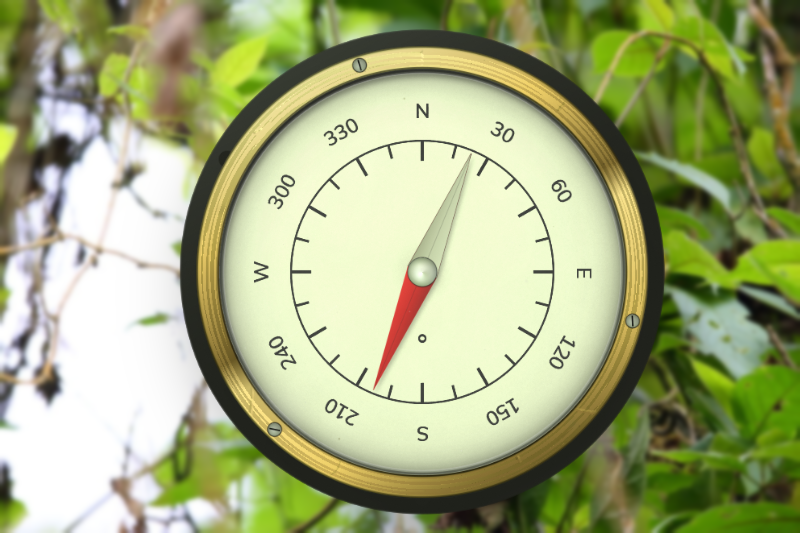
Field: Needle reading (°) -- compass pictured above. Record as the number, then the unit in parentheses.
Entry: 202.5 (°)
